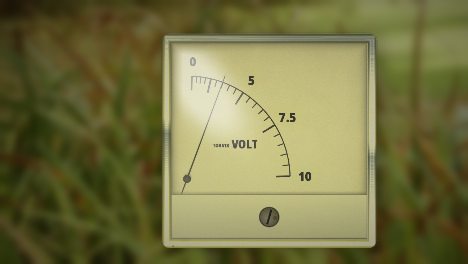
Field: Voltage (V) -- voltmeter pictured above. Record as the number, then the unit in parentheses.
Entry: 3.5 (V)
